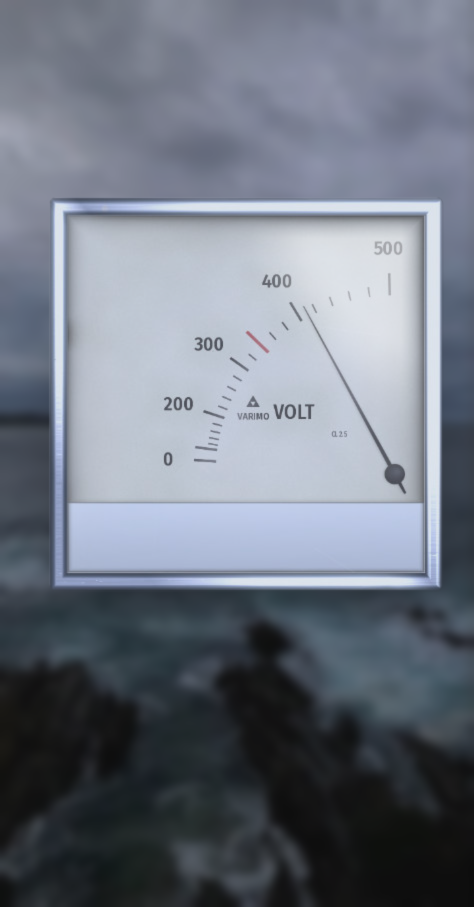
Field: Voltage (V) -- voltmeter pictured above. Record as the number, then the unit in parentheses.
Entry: 410 (V)
